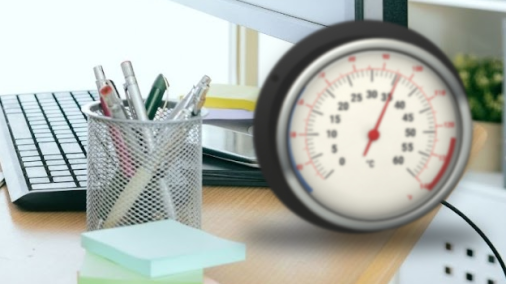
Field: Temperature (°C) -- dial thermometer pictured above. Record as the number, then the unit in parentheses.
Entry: 35 (°C)
